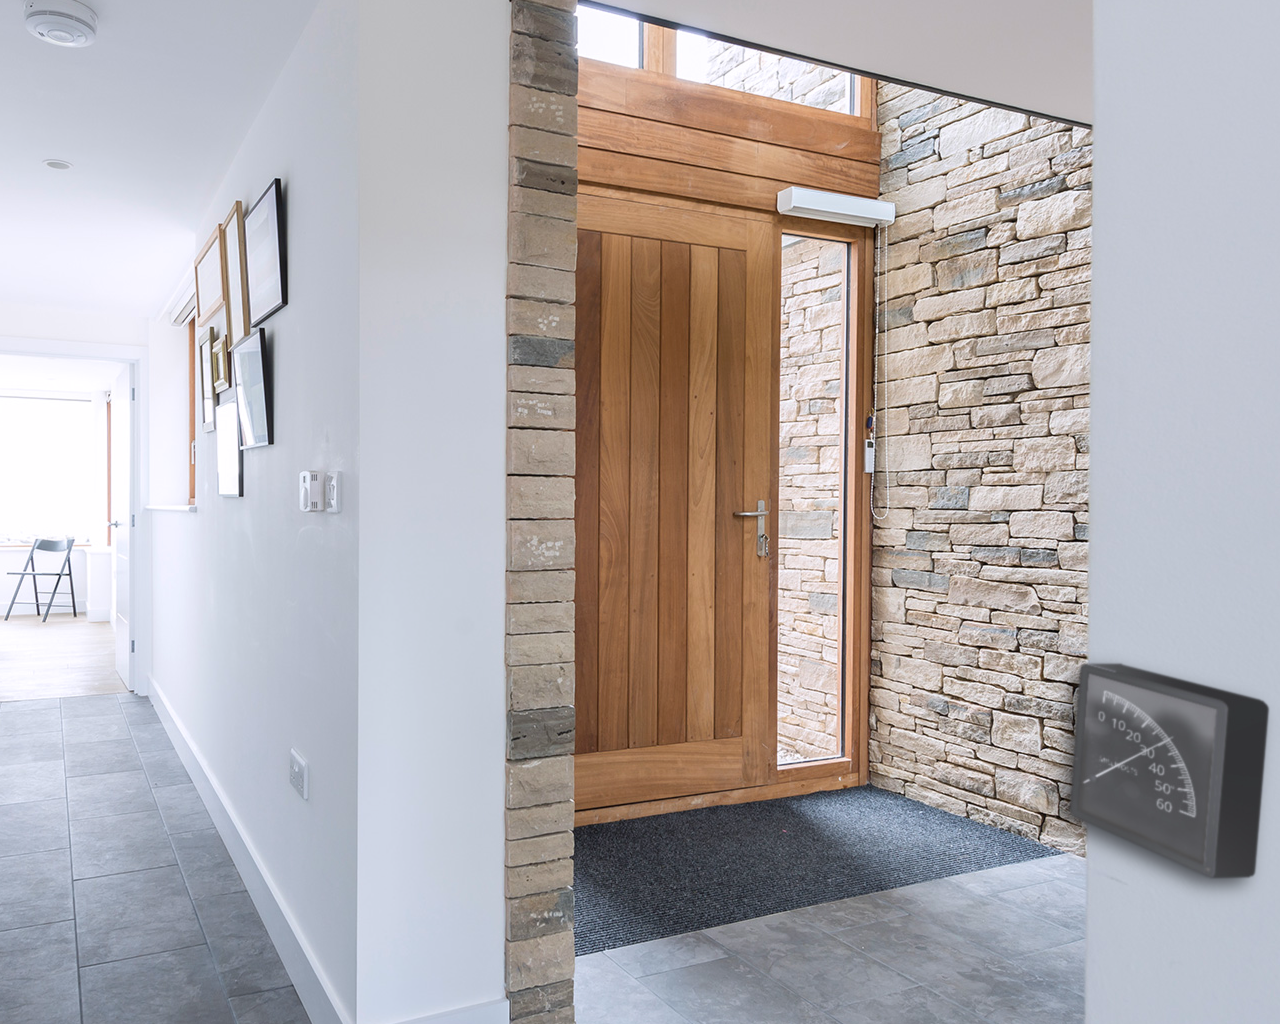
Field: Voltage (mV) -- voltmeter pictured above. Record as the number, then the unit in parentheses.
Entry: 30 (mV)
